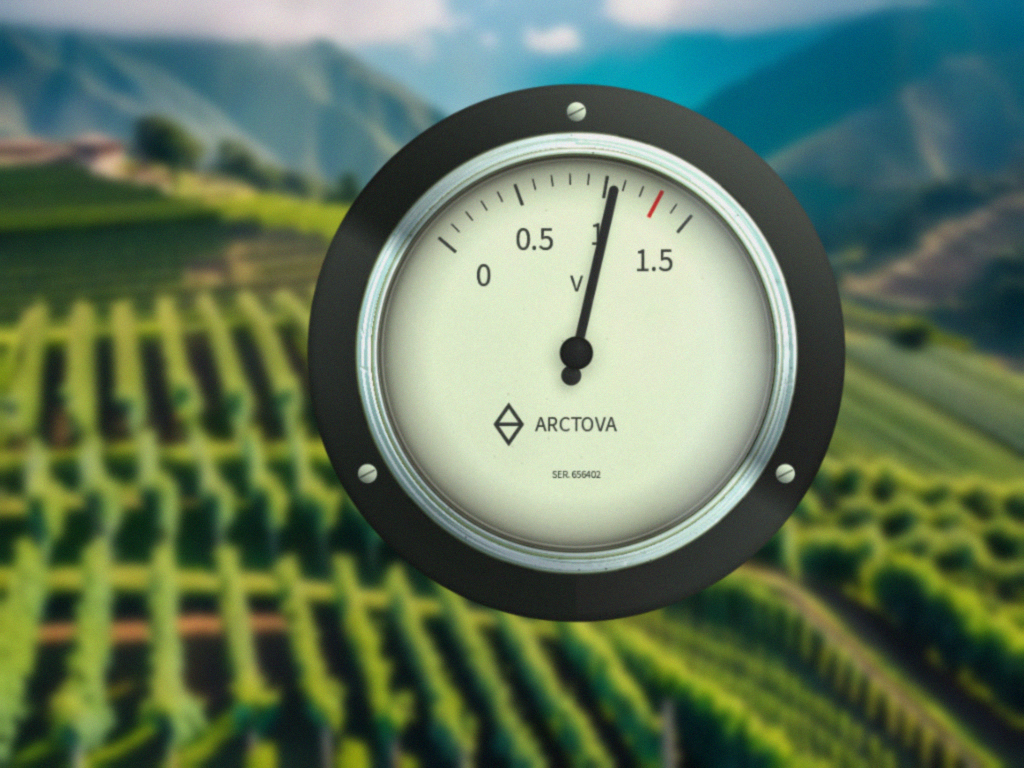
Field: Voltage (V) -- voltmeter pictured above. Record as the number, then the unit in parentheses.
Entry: 1.05 (V)
